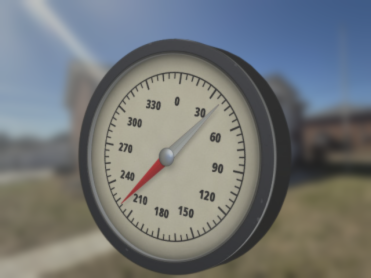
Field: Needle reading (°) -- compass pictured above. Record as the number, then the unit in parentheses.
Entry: 220 (°)
